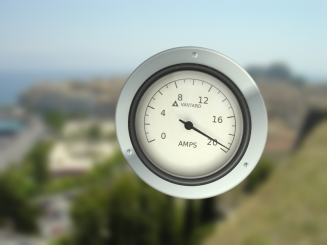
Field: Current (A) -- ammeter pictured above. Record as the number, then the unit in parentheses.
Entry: 19.5 (A)
